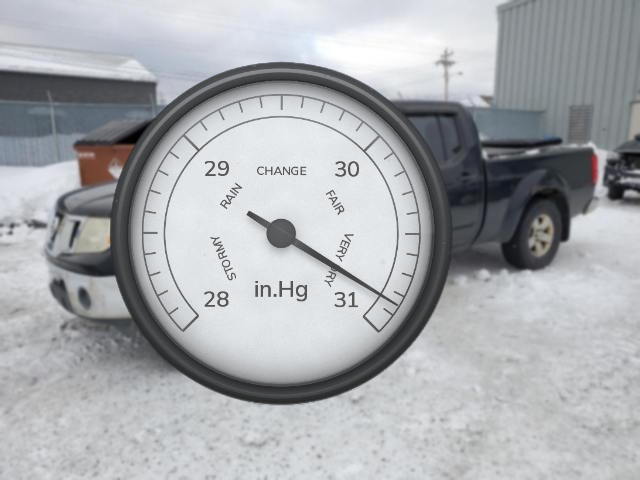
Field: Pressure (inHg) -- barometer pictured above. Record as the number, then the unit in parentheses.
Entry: 30.85 (inHg)
